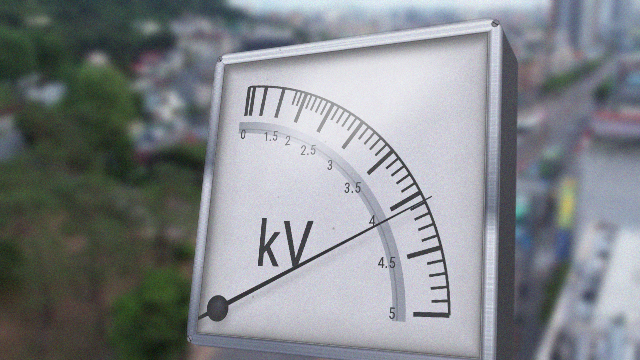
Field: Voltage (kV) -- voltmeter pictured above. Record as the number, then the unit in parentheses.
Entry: 4.1 (kV)
